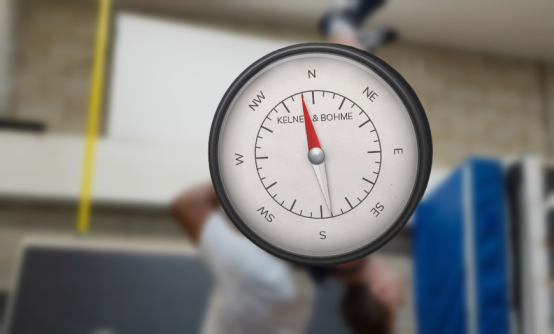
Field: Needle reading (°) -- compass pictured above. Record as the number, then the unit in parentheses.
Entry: 350 (°)
